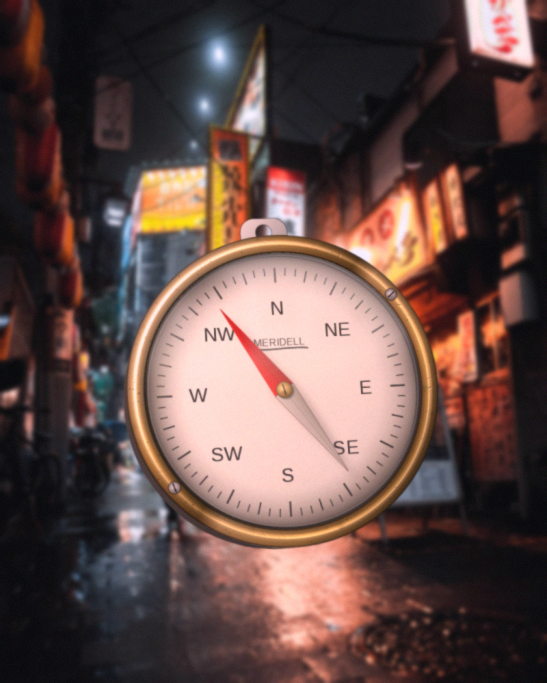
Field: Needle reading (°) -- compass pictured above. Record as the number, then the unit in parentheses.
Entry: 325 (°)
